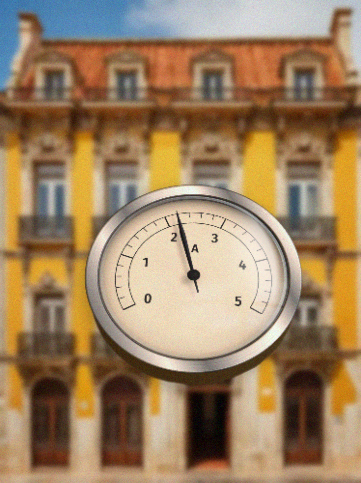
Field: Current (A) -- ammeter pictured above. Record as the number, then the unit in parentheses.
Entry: 2.2 (A)
